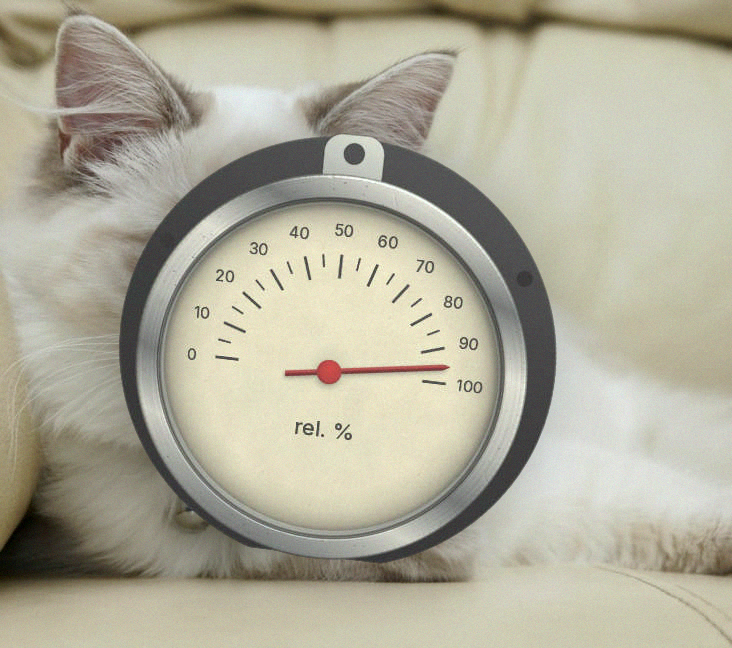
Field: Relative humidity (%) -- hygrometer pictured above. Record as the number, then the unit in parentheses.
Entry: 95 (%)
